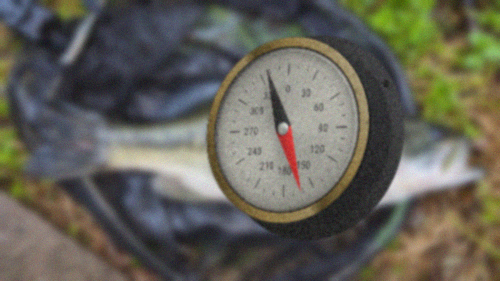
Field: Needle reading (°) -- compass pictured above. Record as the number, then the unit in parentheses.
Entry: 160 (°)
